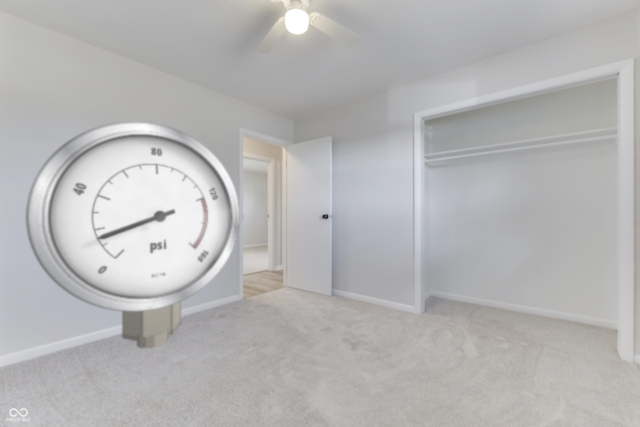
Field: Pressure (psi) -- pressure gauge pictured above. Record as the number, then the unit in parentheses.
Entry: 15 (psi)
